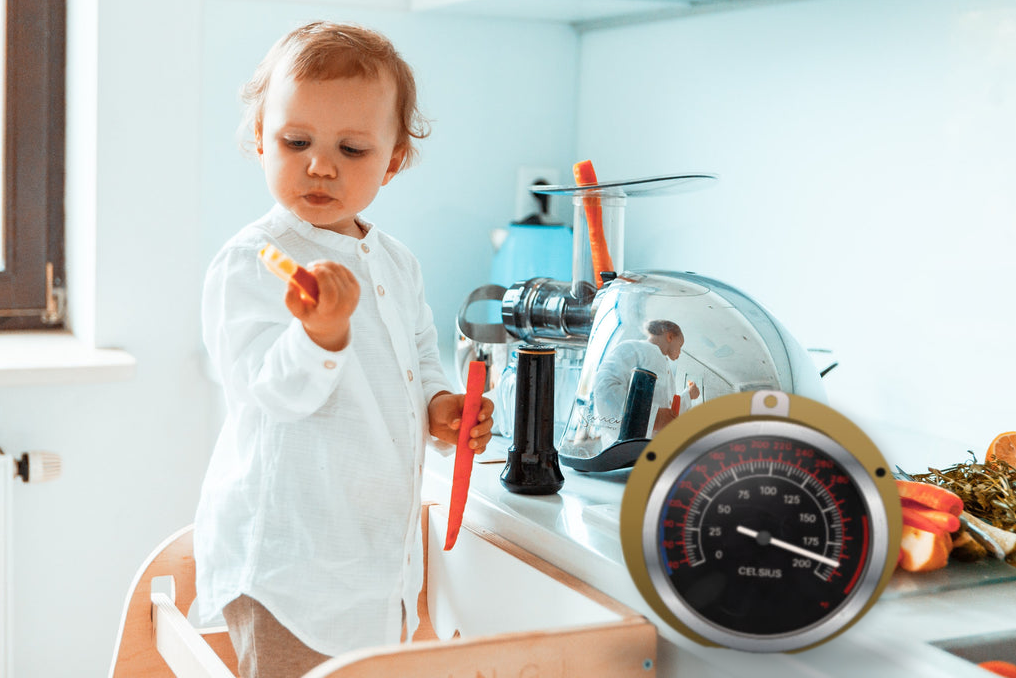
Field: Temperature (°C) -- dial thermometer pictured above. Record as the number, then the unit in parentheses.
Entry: 187.5 (°C)
